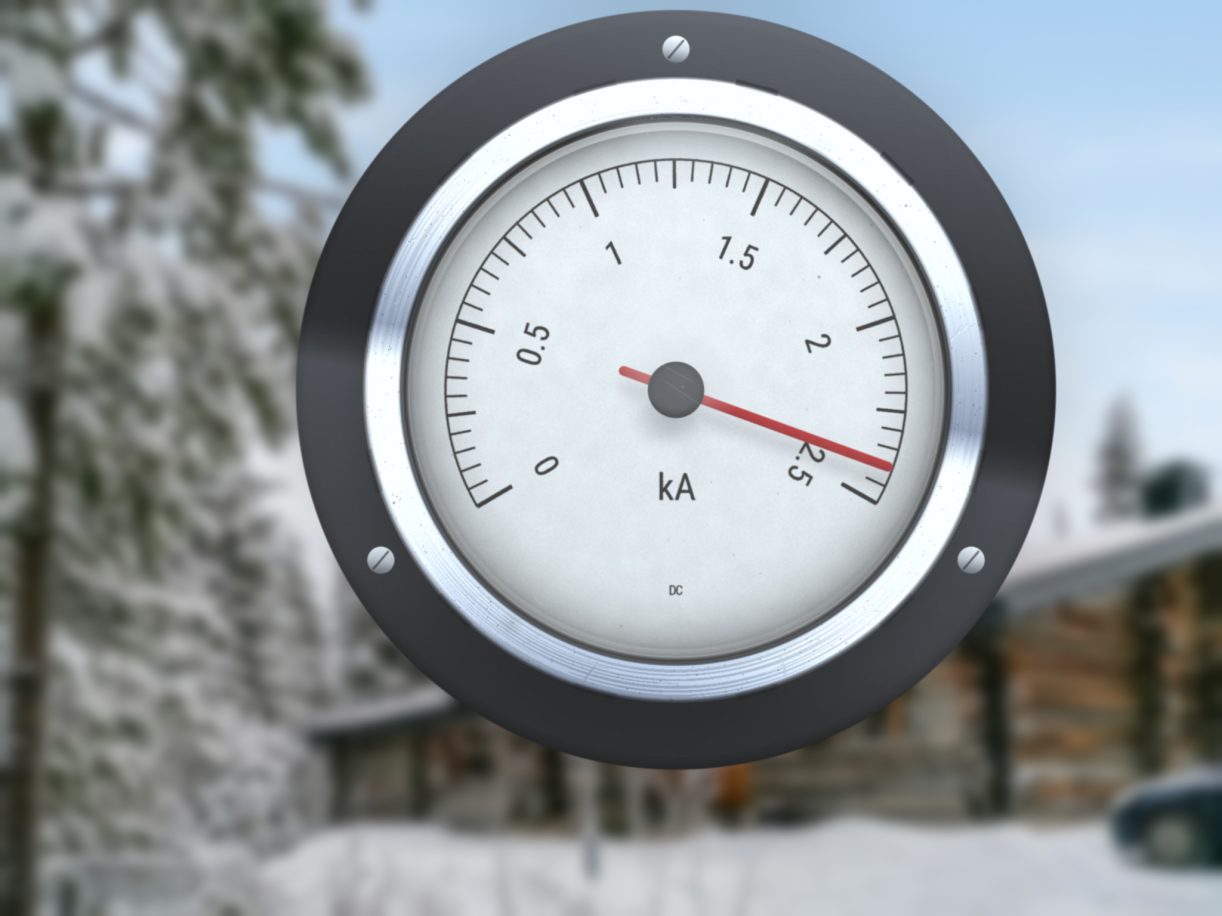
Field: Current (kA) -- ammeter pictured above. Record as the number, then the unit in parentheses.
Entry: 2.4 (kA)
